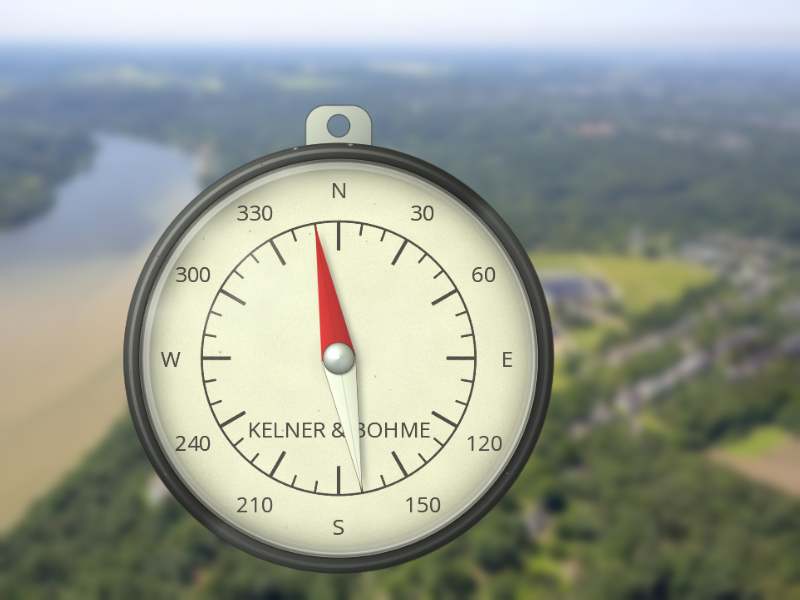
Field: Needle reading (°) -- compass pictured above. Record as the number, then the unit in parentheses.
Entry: 350 (°)
